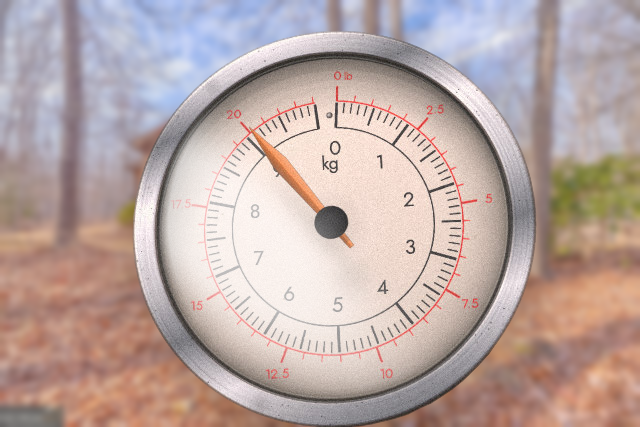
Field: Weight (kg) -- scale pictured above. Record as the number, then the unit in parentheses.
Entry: 9.1 (kg)
